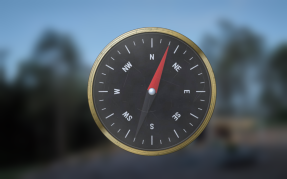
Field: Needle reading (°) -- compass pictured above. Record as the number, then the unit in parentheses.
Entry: 20 (°)
